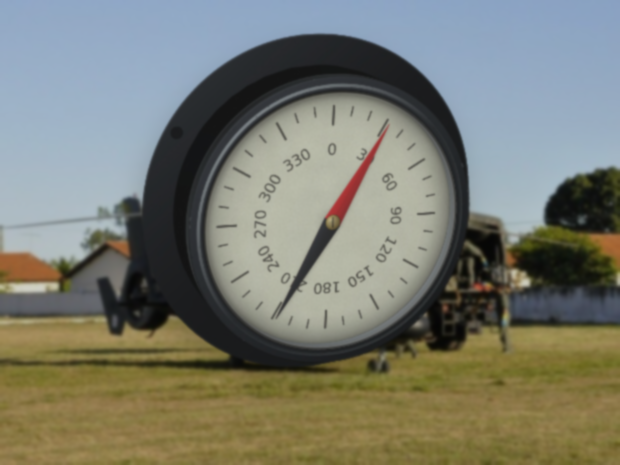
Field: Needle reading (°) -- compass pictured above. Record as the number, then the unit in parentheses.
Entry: 30 (°)
